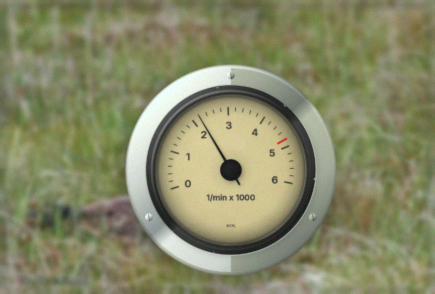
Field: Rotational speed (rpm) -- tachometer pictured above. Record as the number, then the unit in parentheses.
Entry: 2200 (rpm)
